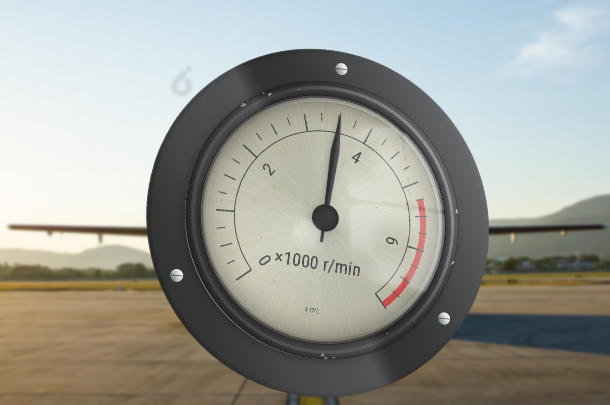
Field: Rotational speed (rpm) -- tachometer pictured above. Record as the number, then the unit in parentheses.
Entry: 3500 (rpm)
